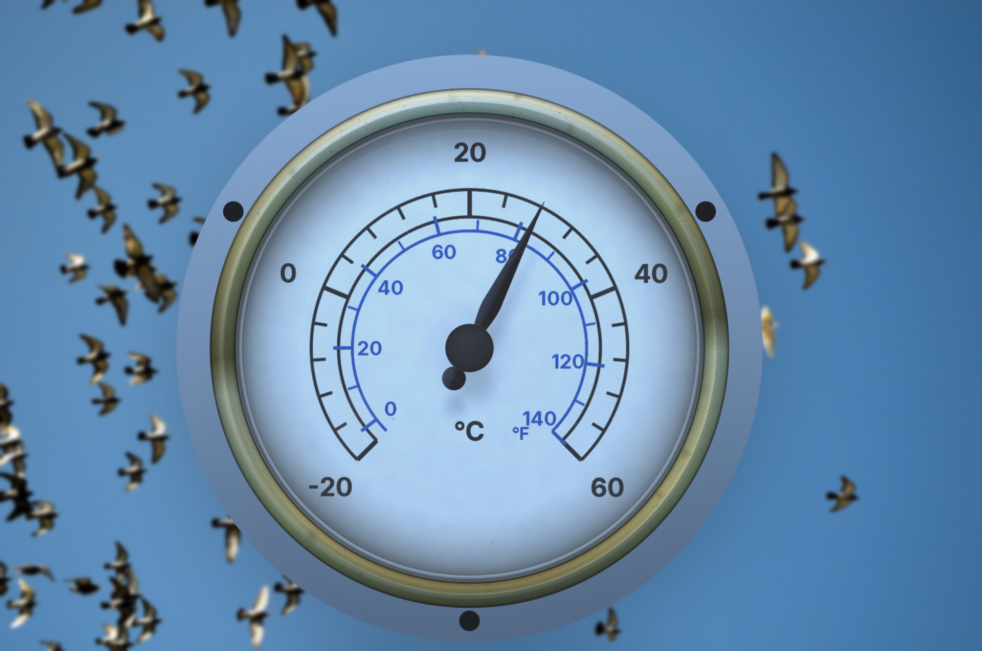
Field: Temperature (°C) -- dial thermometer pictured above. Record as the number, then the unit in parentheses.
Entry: 28 (°C)
